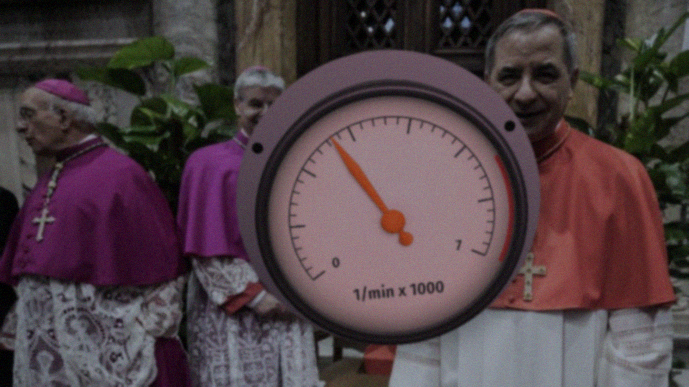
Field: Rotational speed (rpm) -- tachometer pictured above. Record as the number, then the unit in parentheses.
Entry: 2700 (rpm)
